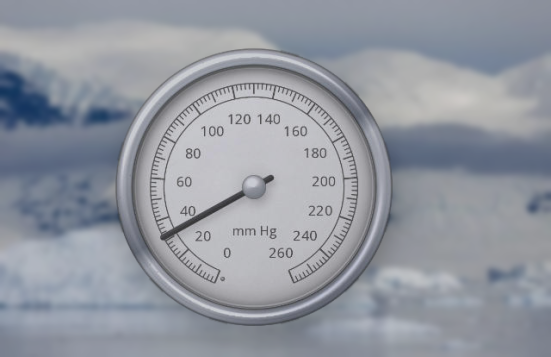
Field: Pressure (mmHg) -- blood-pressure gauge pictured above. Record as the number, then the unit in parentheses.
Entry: 32 (mmHg)
